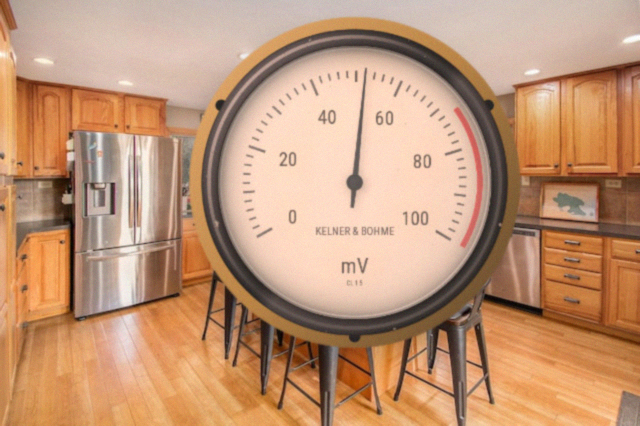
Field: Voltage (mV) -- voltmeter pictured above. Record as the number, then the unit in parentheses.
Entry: 52 (mV)
